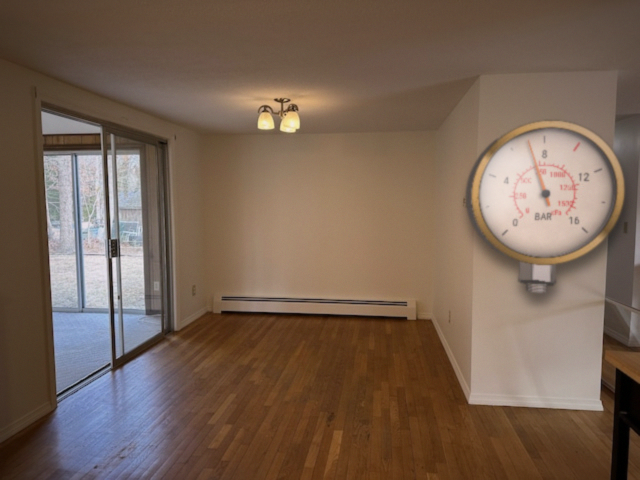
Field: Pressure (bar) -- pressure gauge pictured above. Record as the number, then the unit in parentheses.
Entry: 7 (bar)
